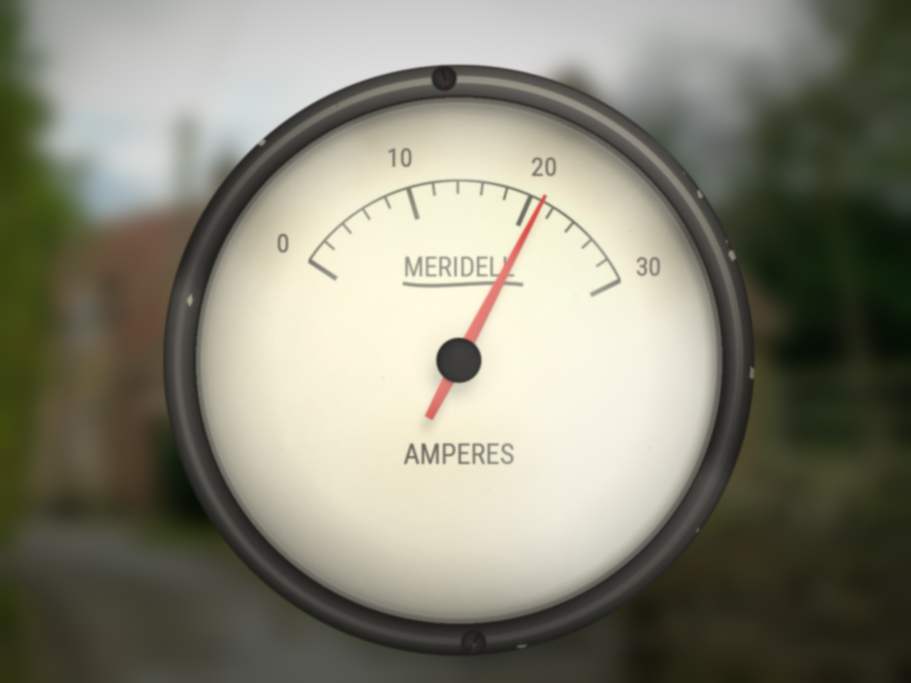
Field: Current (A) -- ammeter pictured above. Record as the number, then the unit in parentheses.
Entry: 21 (A)
